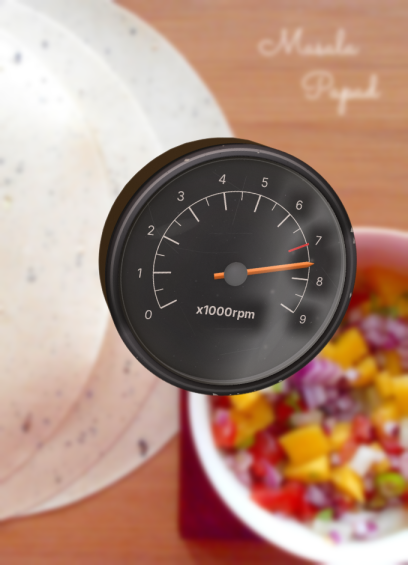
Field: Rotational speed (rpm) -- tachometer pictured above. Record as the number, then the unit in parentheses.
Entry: 7500 (rpm)
